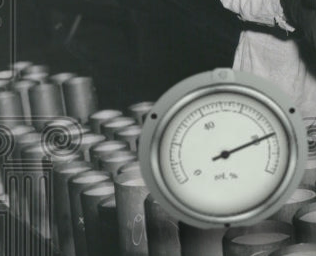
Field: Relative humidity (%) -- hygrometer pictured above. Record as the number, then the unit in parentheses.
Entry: 80 (%)
